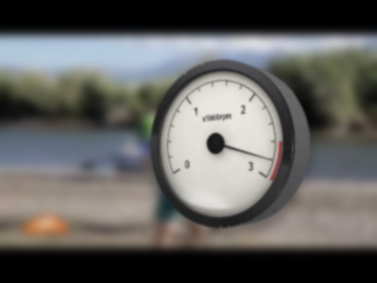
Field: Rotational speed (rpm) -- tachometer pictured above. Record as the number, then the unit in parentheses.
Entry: 2800 (rpm)
